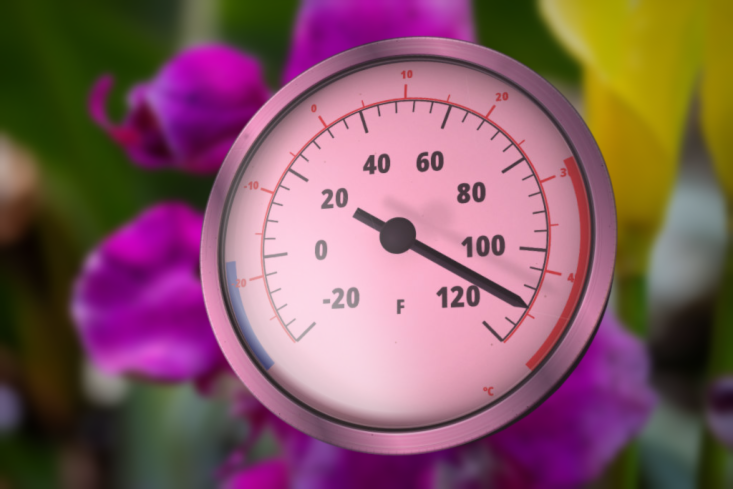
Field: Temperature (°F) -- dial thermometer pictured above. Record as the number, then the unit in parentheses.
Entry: 112 (°F)
